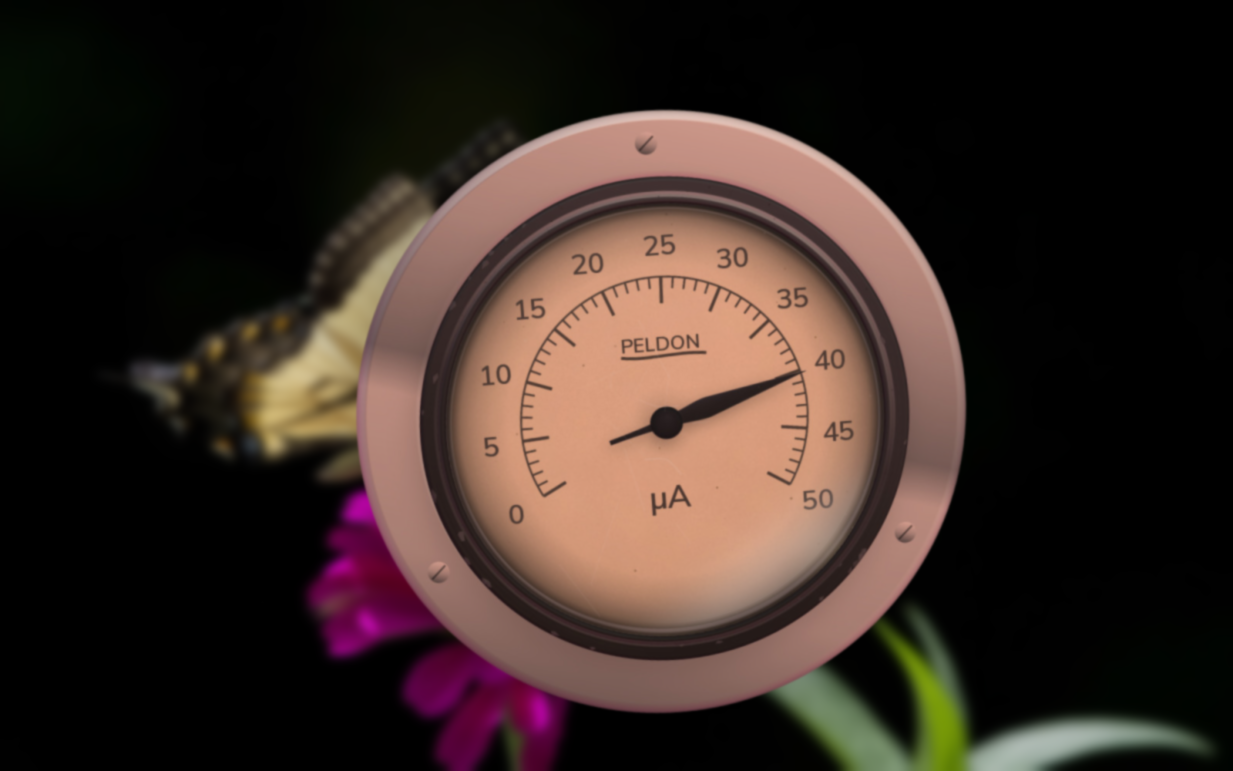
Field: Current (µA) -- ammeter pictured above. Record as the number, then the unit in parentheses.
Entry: 40 (µA)
